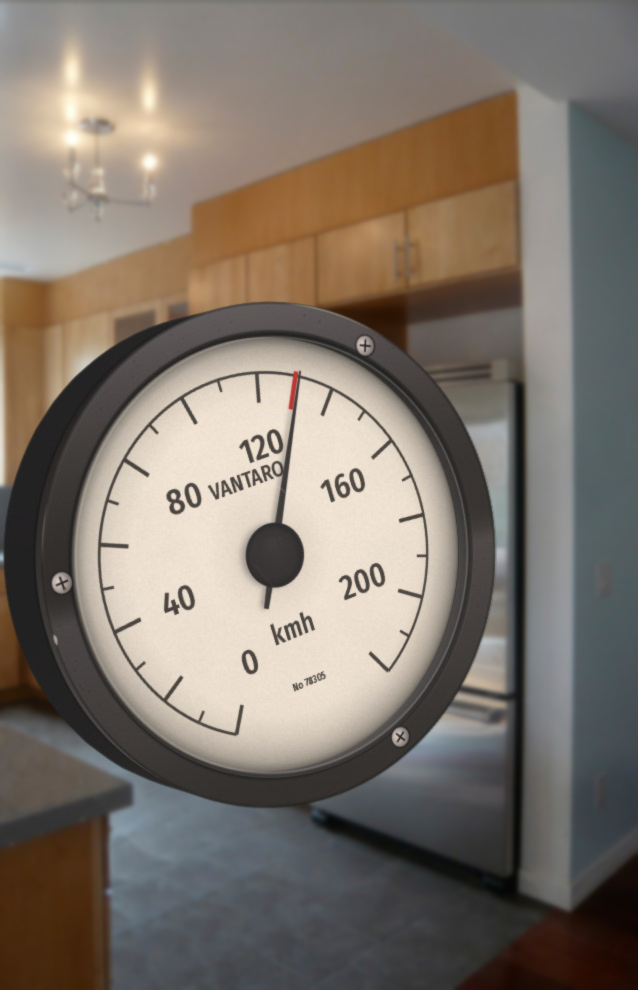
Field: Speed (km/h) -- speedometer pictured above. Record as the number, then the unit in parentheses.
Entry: 130 (km/h)
